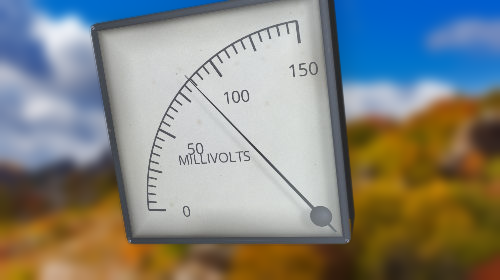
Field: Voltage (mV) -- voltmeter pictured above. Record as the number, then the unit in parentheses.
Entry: 85 (mV)
